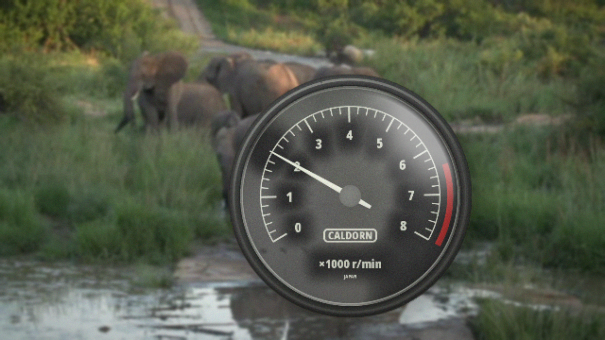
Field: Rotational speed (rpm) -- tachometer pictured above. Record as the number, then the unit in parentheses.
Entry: 2000 (rpm)
